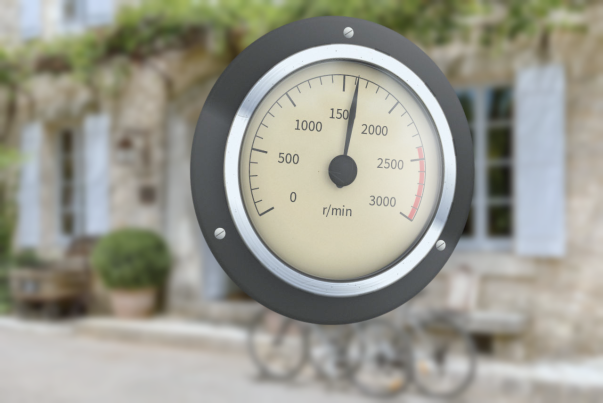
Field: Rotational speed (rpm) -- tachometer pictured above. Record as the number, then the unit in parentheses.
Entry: 1600 (rpm)
